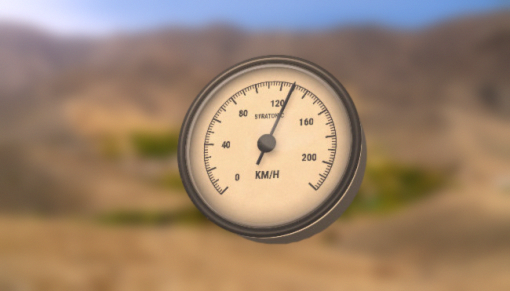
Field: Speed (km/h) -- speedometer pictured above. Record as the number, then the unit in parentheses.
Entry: 130 (km/h)
